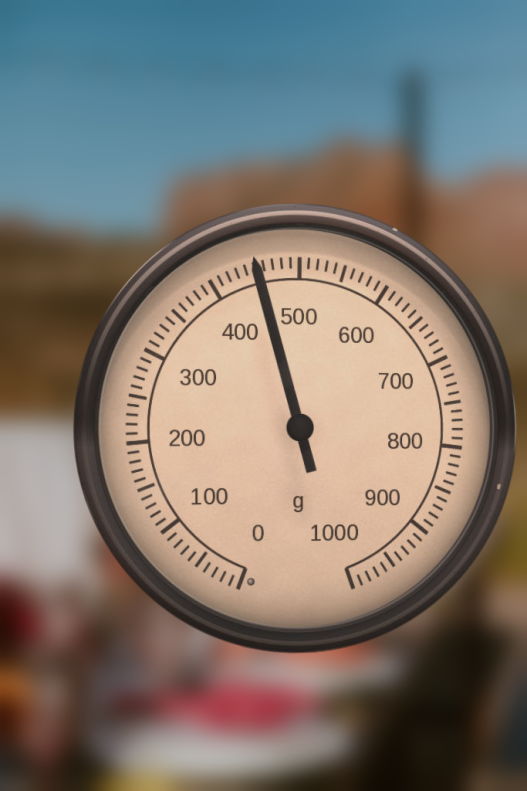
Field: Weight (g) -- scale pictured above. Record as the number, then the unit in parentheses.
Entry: 450 (g)
